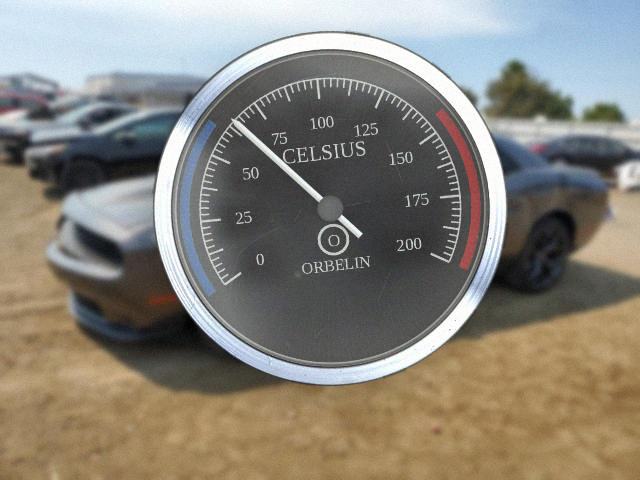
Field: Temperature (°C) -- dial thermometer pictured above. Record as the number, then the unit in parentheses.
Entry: 65 (°C)
